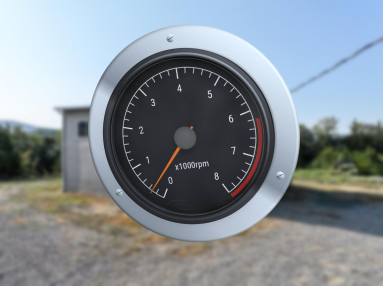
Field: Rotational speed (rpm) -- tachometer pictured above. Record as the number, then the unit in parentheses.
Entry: 300 (rpm)
